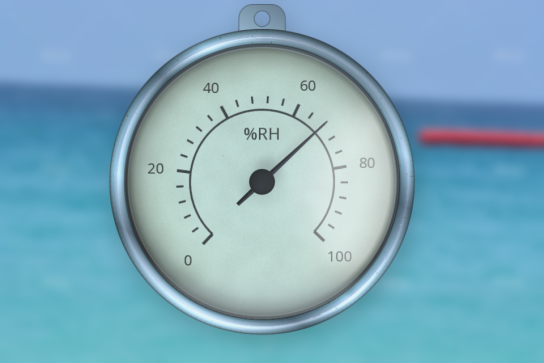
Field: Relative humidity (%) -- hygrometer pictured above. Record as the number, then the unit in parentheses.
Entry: 68 (%)
